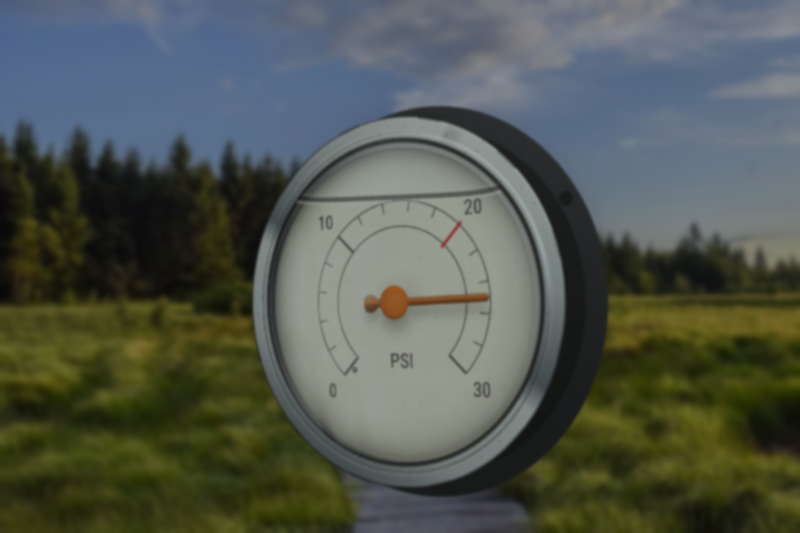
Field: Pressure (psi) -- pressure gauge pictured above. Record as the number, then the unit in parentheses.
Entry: 25 (psi)
